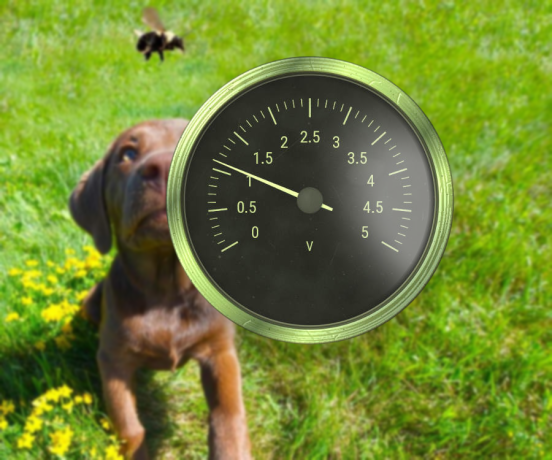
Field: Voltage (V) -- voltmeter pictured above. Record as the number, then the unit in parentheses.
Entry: 1.1 (V)
